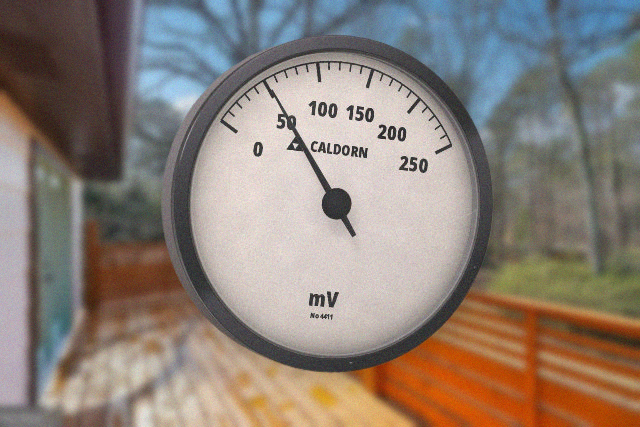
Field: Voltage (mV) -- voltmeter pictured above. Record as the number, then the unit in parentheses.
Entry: 50 (mV)
